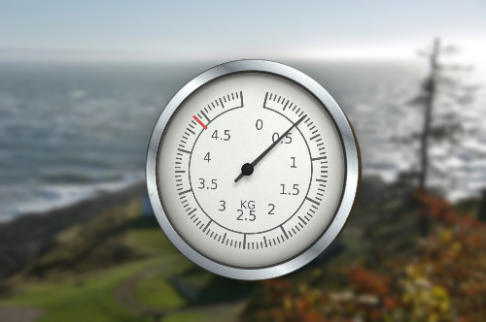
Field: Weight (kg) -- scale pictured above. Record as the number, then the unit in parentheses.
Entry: 0.5 (kg)
